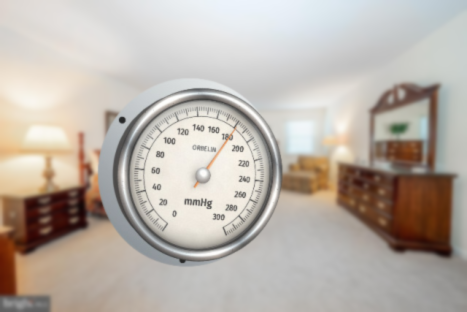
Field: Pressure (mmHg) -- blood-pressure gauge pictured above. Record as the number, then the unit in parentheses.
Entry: 180 (mmHg)
